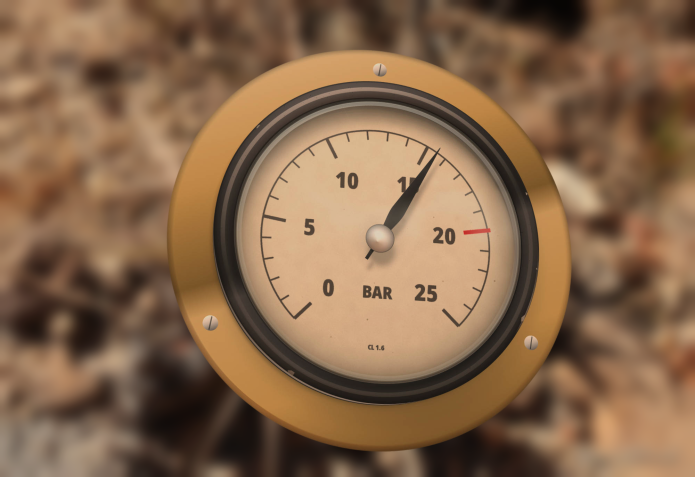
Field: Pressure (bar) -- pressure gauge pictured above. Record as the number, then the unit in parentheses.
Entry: 15.5 (bar)
